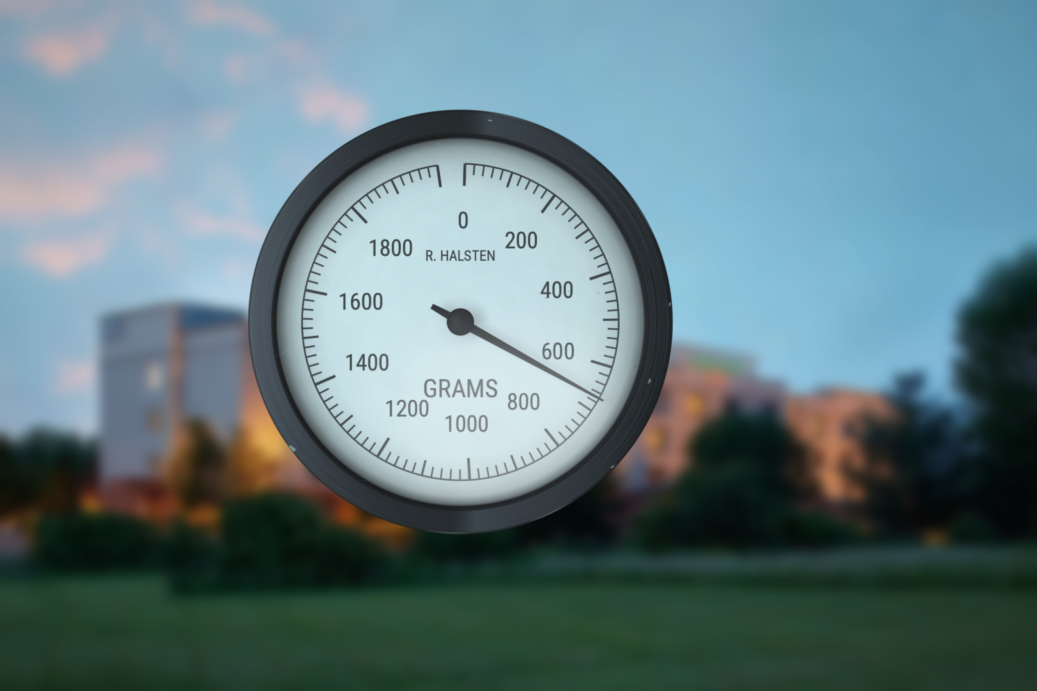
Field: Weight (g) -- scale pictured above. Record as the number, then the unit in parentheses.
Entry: 670 (g)
